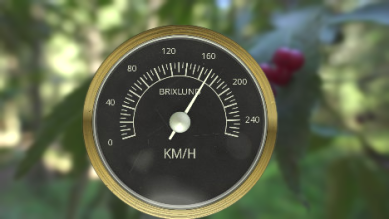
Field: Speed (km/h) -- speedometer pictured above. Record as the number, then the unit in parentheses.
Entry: 170 (km/h)
